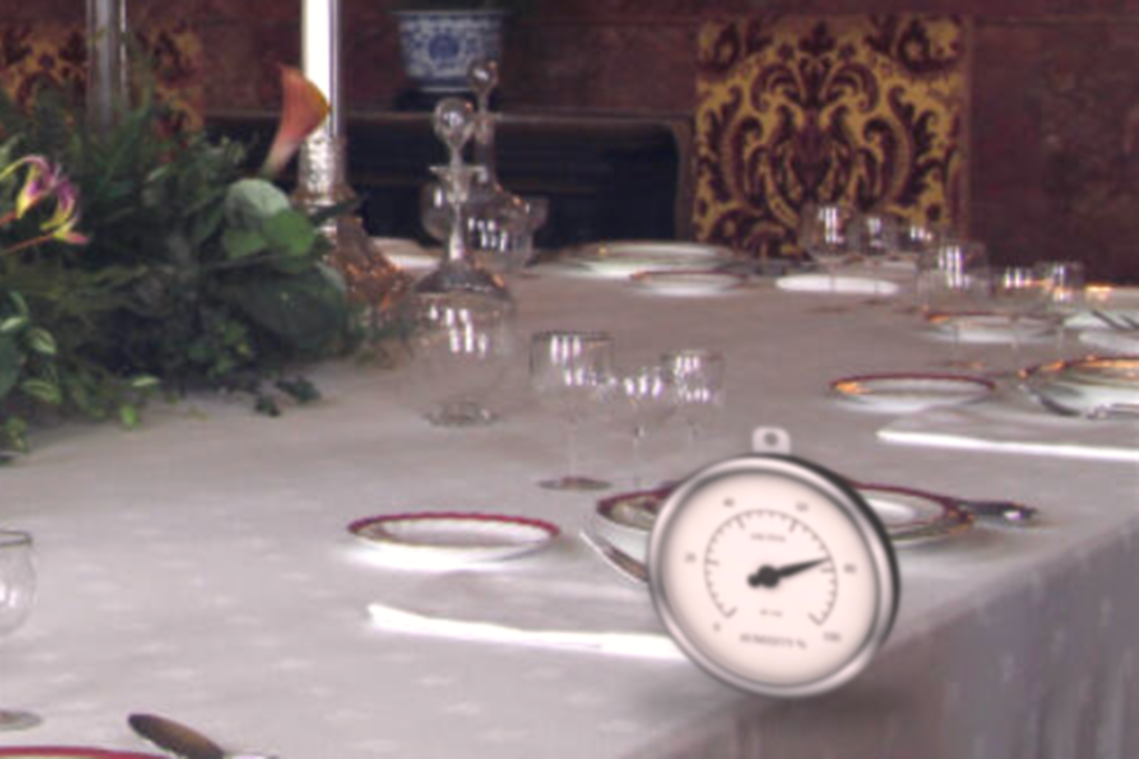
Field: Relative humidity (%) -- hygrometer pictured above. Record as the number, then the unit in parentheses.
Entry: 76 (%)
